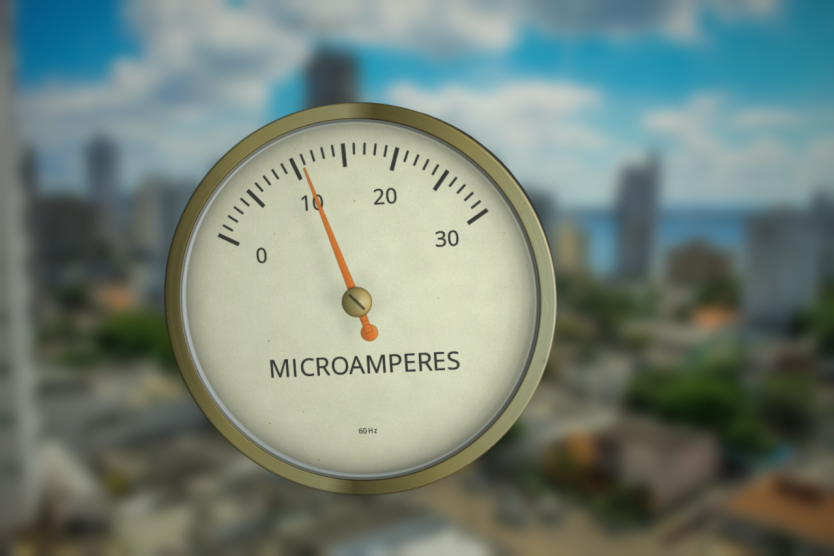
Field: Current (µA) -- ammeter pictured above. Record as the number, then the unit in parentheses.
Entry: 11 (µA)
